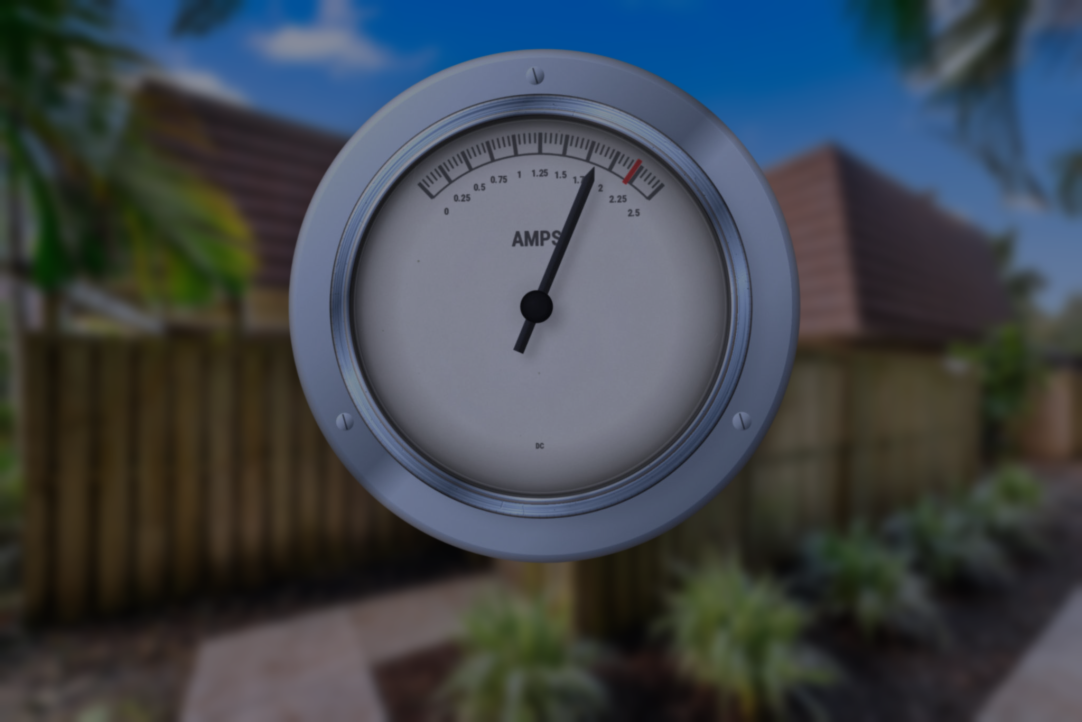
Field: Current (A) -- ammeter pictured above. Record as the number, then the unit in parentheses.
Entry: 1.85 (A)
